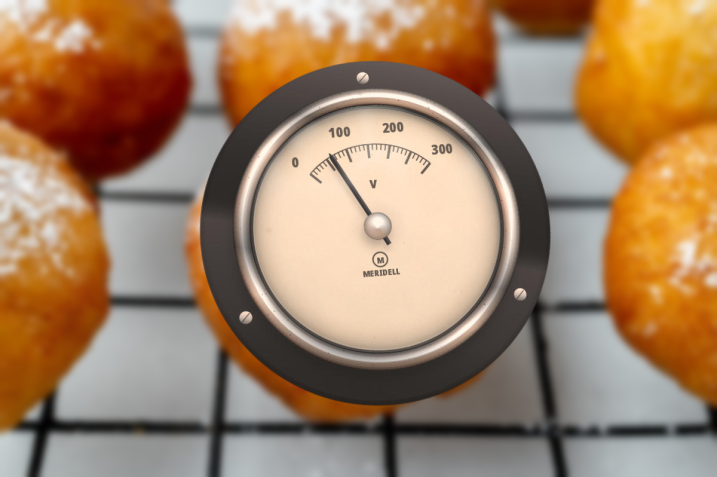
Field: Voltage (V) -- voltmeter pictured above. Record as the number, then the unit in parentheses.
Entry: 60 (V)
